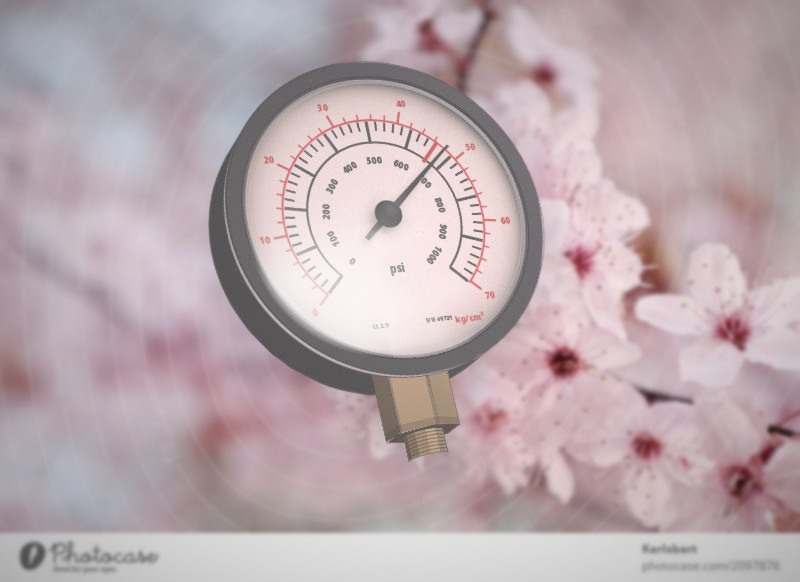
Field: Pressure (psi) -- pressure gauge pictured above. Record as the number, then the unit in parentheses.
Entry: 680 (psi)
